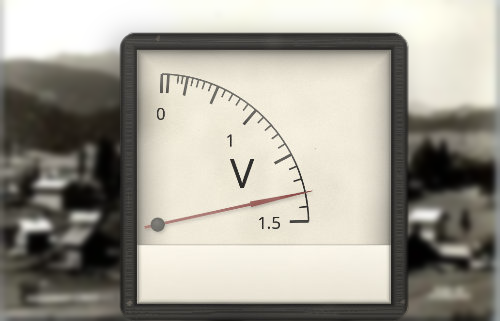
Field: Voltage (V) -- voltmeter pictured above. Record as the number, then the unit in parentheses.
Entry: 1.4 (V)
